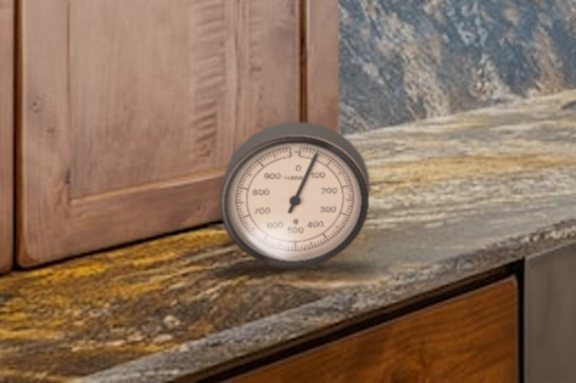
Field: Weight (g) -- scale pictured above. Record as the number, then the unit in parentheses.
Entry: 50 (g)
